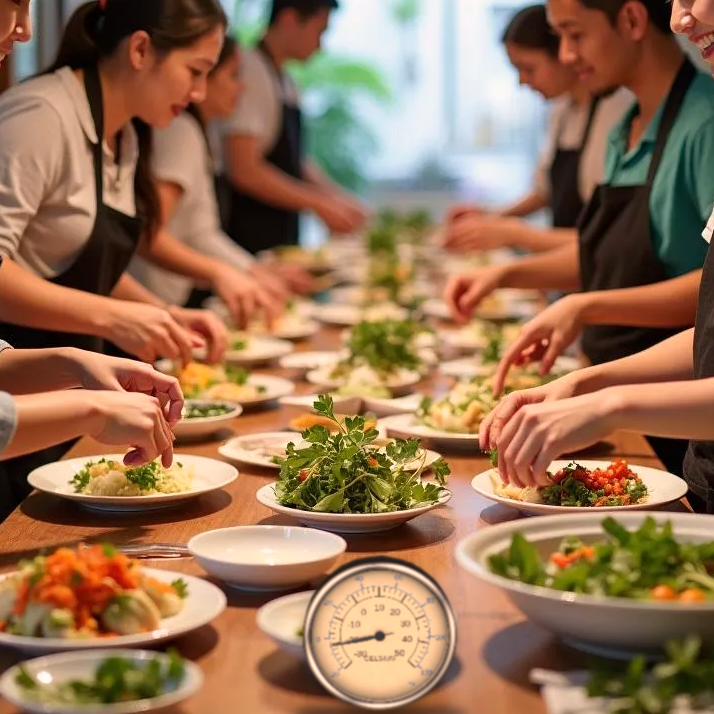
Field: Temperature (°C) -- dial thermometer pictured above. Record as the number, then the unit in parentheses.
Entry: -20 (°C)
